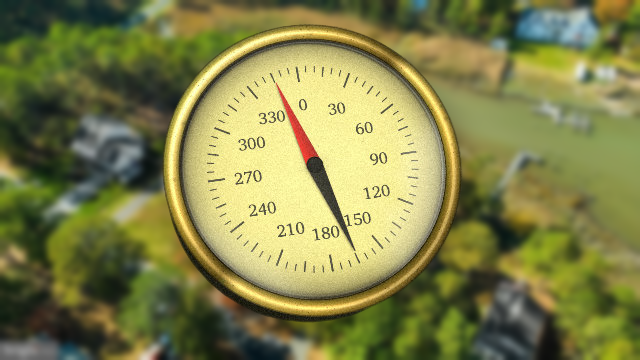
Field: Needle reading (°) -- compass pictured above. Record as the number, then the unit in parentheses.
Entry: 345 (°)
